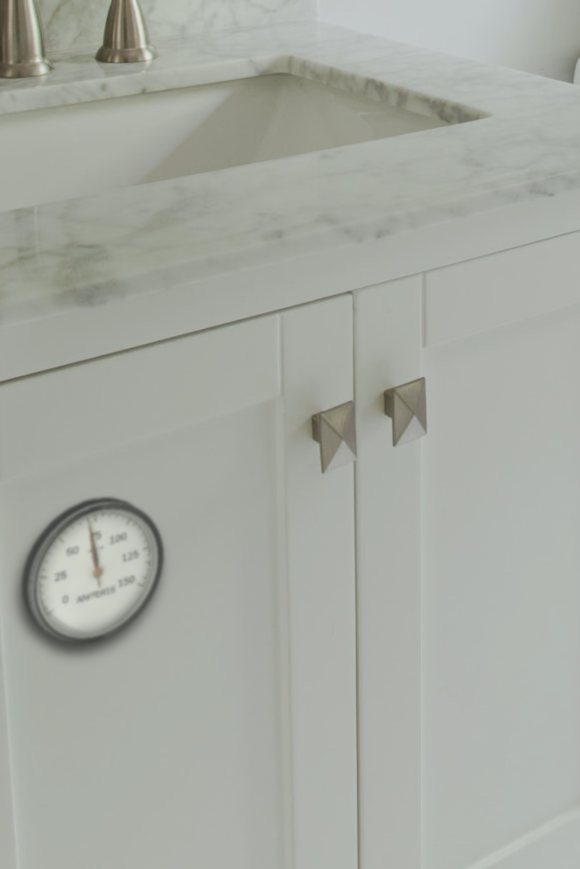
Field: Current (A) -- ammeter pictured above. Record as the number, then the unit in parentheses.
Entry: 70 (A)
